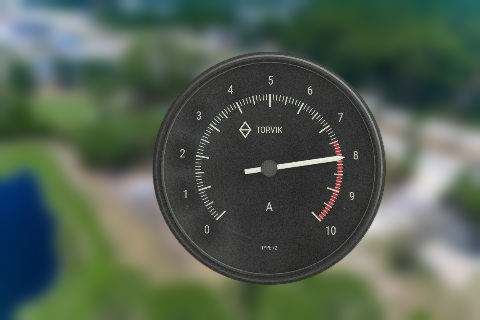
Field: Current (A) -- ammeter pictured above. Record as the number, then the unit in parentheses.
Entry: 8 (A)
